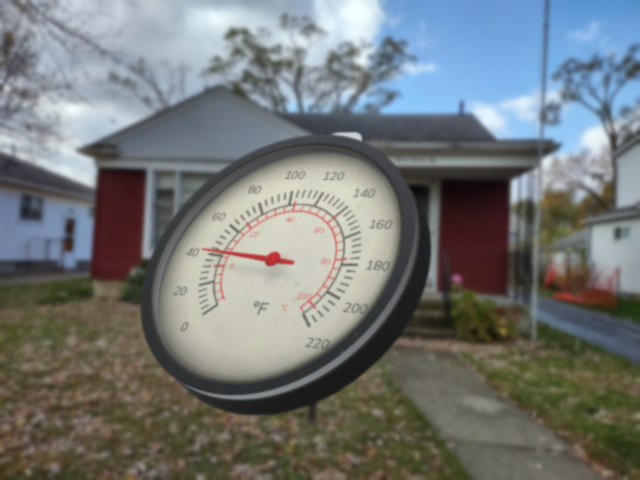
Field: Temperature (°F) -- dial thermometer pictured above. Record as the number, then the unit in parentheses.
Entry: 40 (°F)
